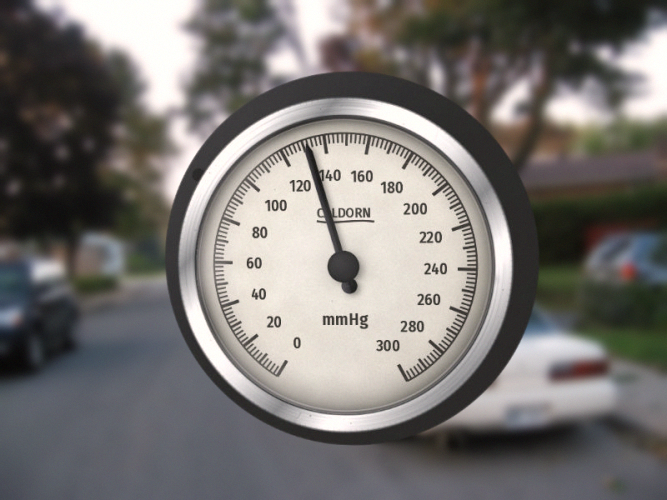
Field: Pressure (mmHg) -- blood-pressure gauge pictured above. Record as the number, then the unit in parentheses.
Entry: 132 (mmHg)
